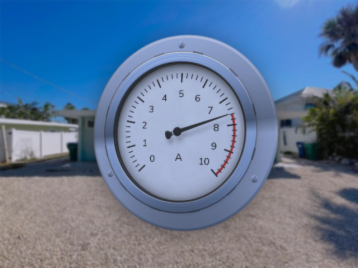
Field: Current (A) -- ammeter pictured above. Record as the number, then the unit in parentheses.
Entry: 7.6 (A)
